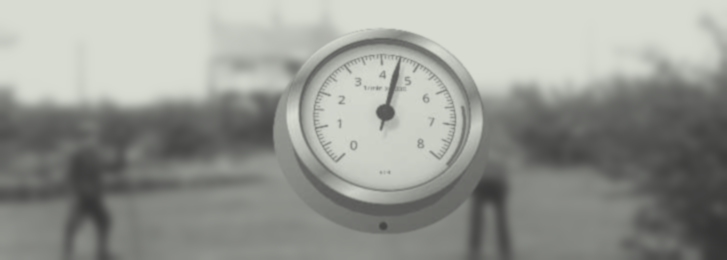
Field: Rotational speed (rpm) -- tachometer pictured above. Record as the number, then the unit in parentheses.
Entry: 4500 (rpm)
